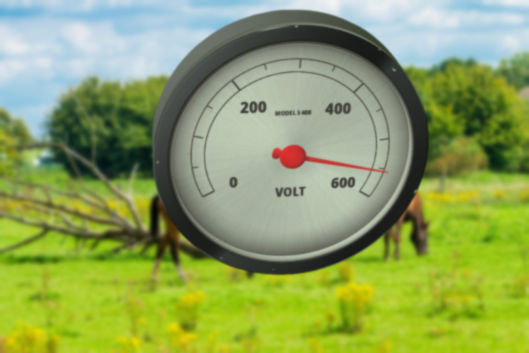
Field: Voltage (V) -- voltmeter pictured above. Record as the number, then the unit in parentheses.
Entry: 550 (V)
